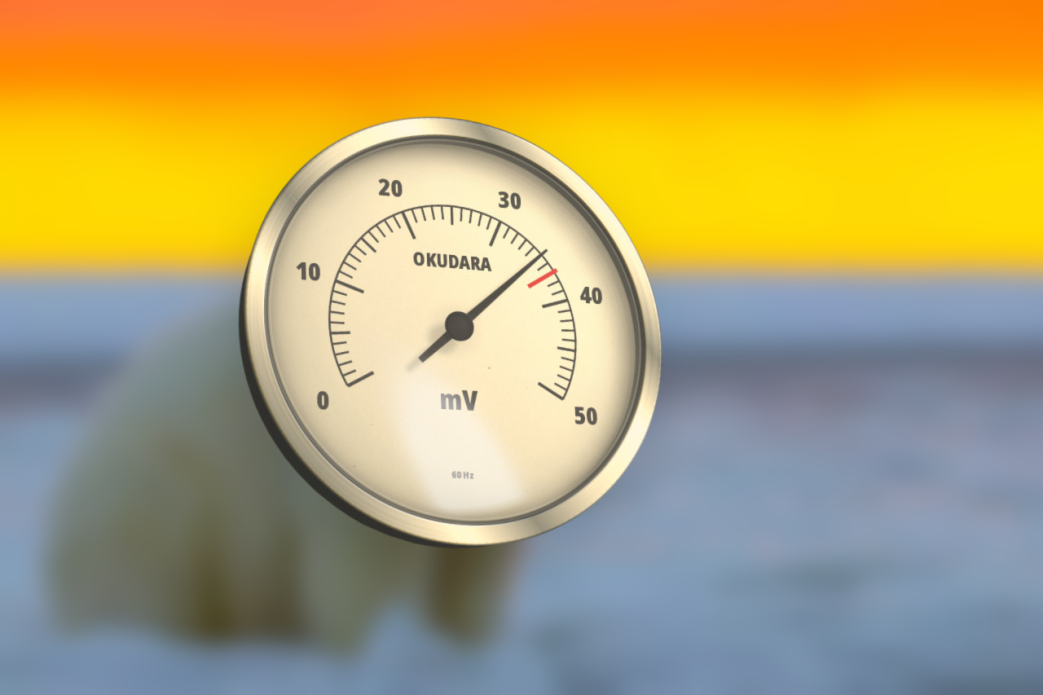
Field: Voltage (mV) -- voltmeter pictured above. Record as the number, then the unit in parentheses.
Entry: 35 (mV)
